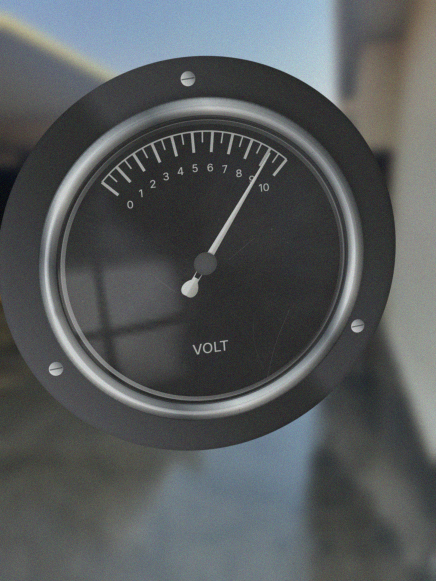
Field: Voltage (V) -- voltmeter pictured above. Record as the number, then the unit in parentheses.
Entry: 9 (V)
